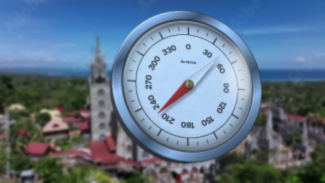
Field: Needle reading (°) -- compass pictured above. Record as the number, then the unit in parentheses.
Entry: 225 (°)
